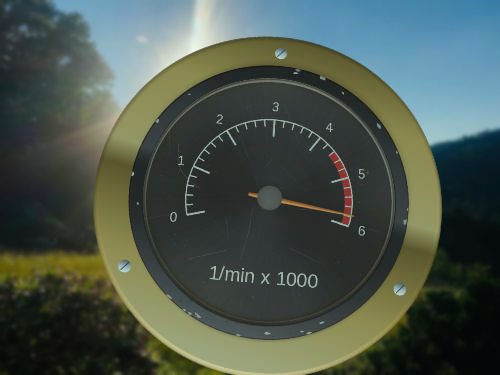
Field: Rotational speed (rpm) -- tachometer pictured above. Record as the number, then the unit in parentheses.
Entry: 5800 (rpm)
